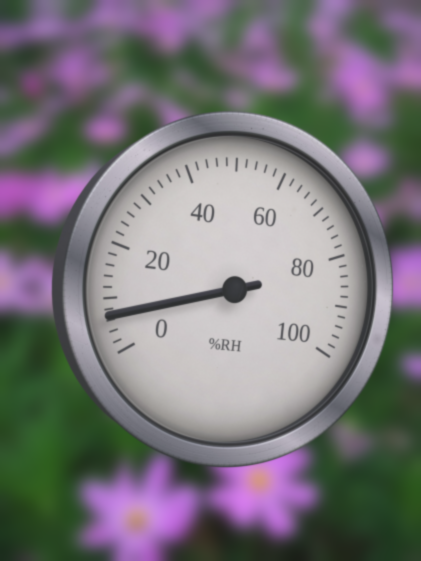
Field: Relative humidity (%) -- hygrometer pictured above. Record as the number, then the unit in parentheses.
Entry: 7 (%)
